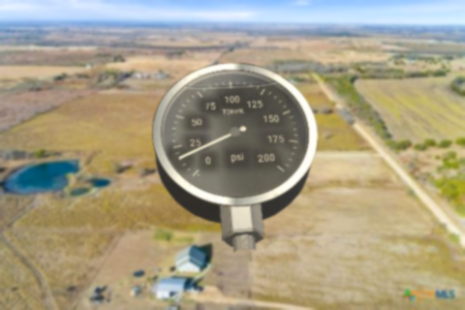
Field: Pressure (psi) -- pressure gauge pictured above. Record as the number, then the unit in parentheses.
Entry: 15 (psi)
